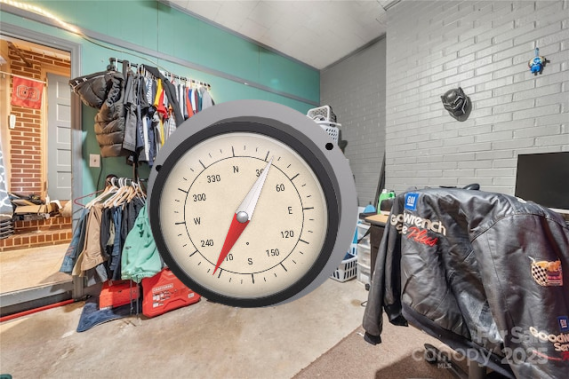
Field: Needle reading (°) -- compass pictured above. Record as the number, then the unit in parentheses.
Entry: 215 (°)
